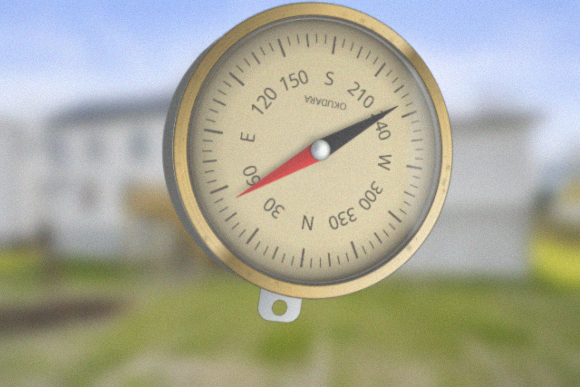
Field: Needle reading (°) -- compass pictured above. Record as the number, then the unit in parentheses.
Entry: 52.5 (°)
